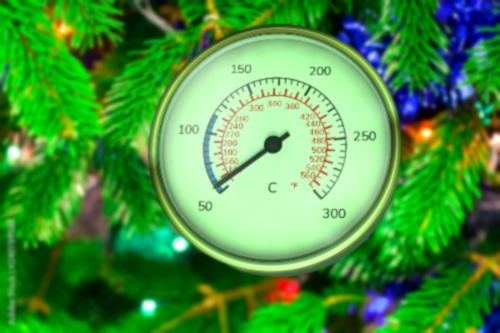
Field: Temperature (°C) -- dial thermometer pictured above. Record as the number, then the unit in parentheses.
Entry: 55 (°C)
